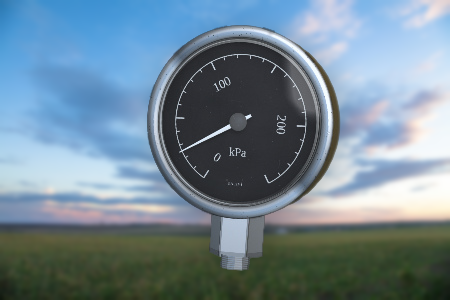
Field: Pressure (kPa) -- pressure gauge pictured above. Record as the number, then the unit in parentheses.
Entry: 25 (kPa)
